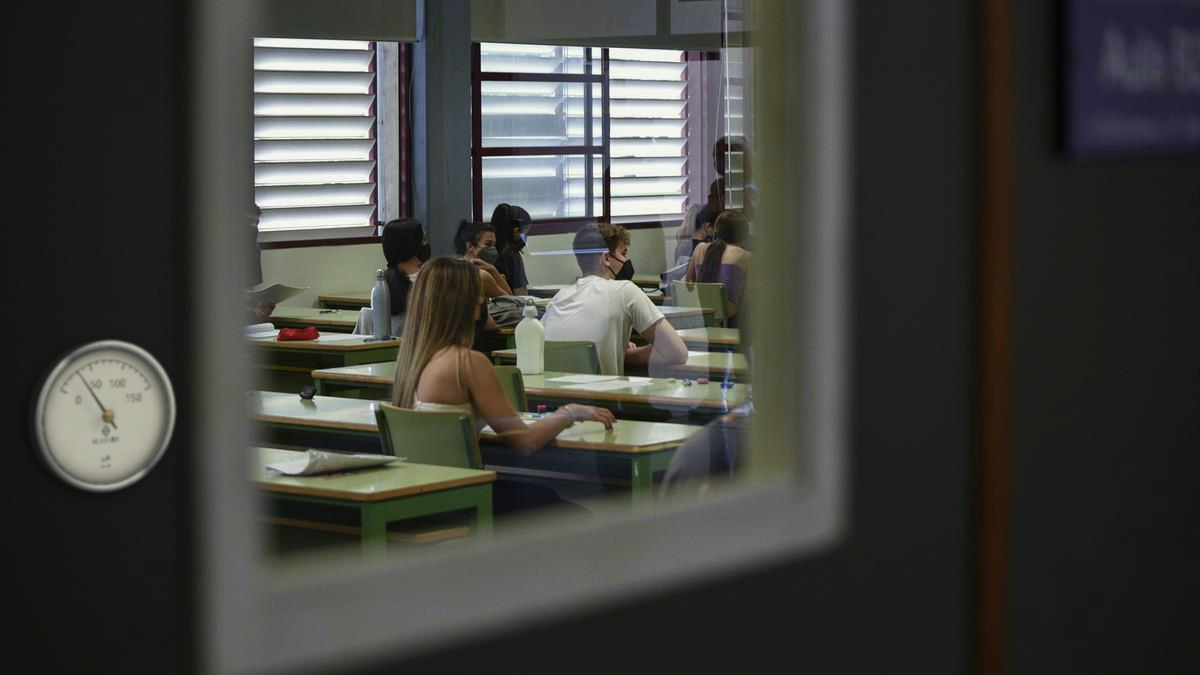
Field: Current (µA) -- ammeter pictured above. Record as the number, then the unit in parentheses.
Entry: 30 (µA)
